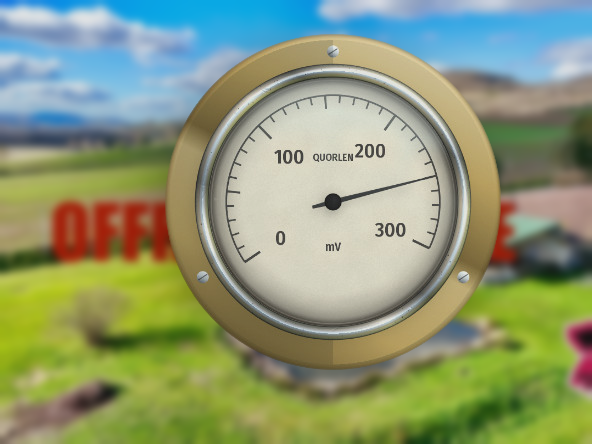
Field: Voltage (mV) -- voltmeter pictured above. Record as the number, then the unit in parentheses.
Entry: 250 (mV)
